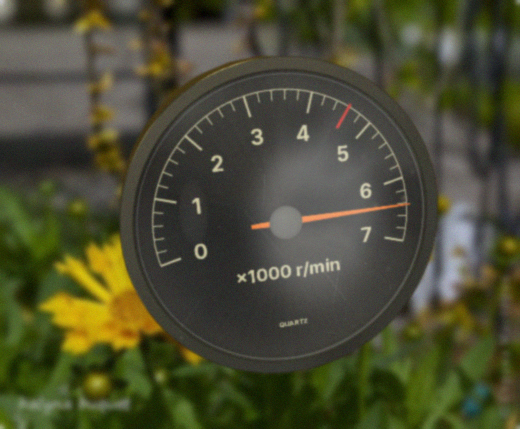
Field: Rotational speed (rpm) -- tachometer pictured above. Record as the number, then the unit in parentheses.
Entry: 6400 (rpm)
